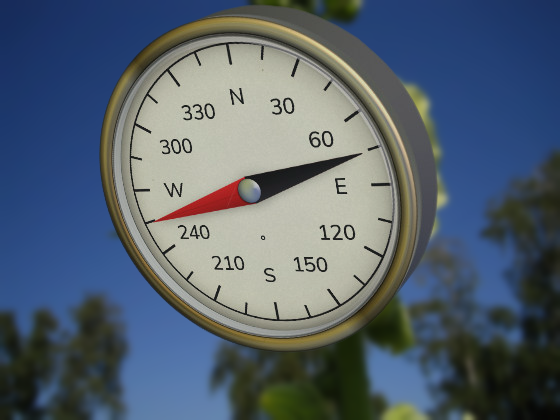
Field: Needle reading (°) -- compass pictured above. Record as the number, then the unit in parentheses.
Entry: 255 (°)
